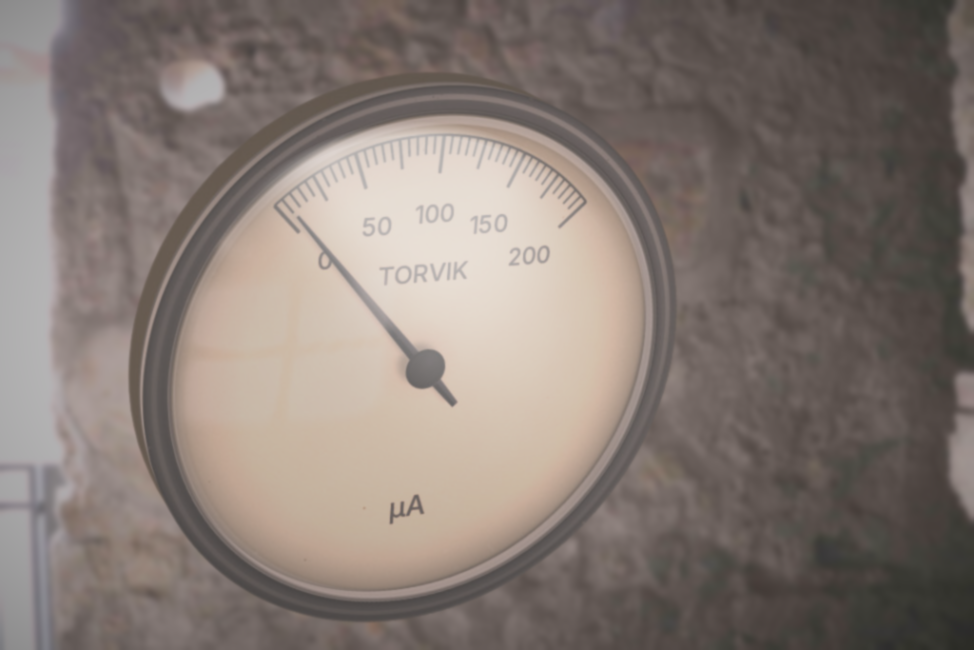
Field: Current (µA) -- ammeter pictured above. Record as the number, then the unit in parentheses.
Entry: 5 (µA)
